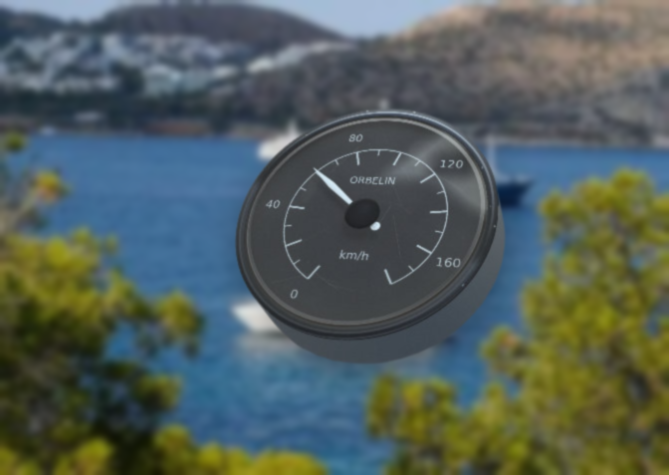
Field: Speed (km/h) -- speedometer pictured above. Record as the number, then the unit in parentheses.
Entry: 60 (km/h)
